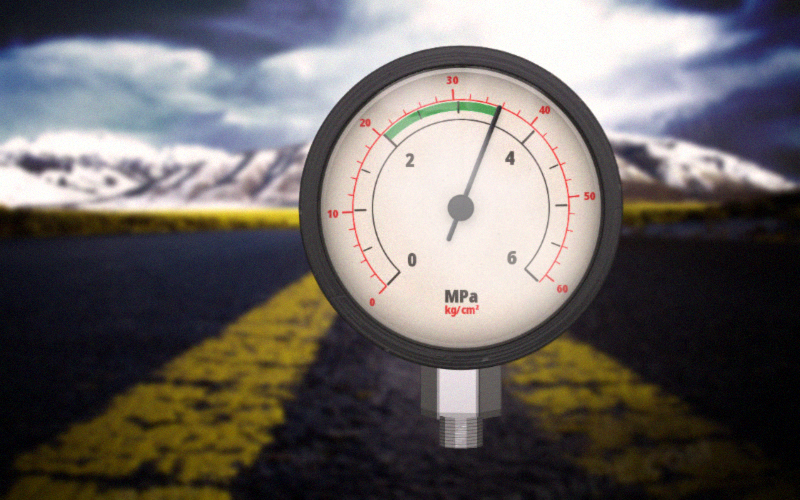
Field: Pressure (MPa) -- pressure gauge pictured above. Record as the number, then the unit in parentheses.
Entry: 3.5 (MPa)
